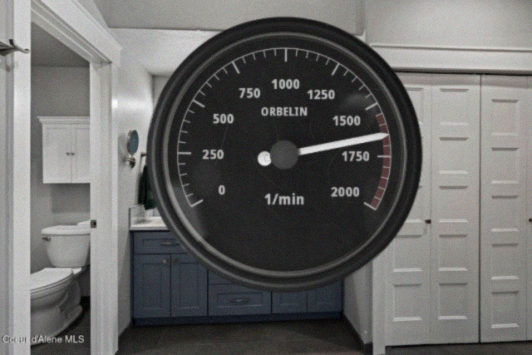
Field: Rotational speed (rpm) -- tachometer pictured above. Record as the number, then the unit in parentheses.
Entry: 1650 (rpm)
